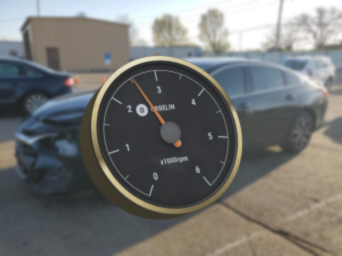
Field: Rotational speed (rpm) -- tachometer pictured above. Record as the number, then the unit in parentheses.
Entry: 2500 (rpm)
